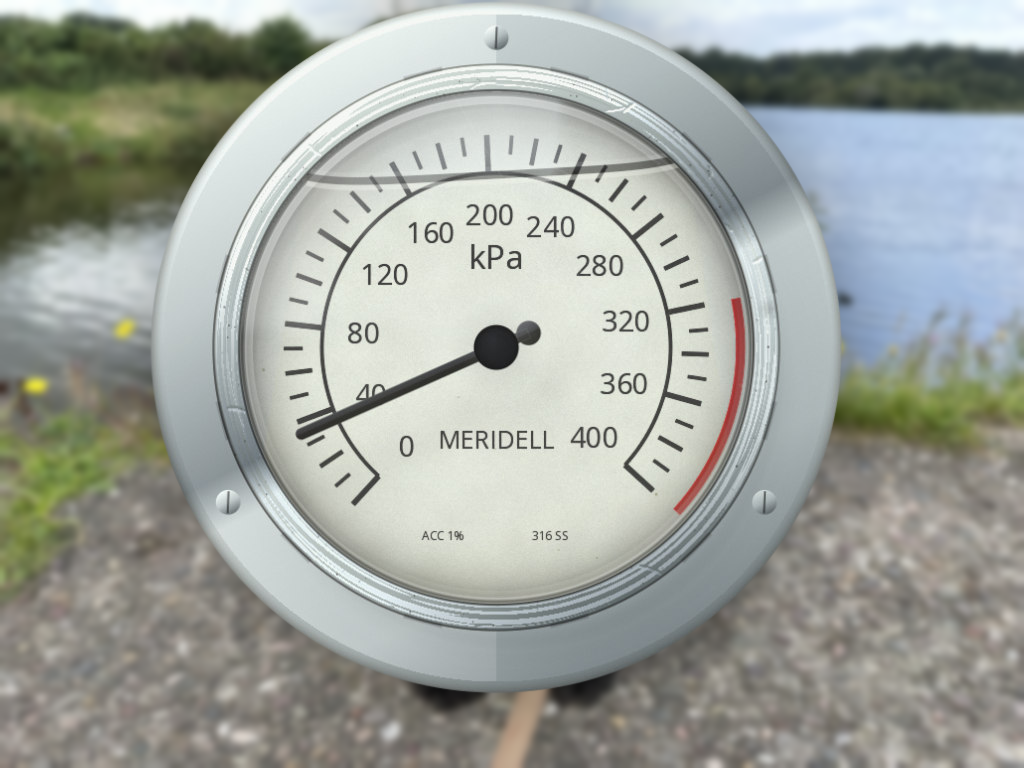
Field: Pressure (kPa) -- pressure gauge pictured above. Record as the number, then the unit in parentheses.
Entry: 35 (kPa)
